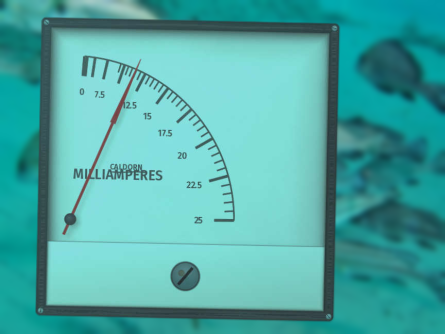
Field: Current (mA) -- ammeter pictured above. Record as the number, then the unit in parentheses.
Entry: 11.5 (mA)
